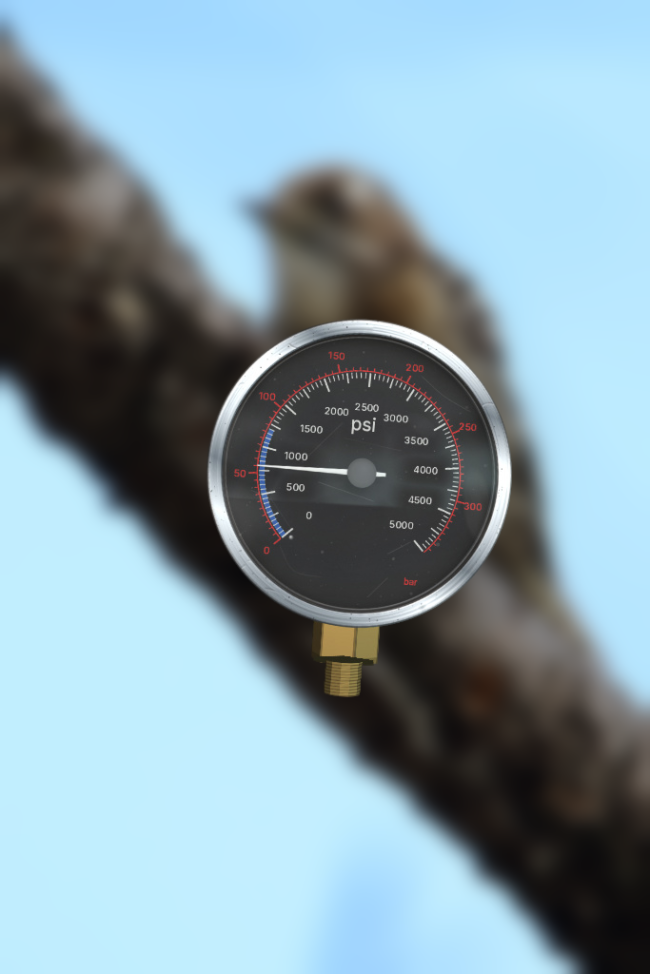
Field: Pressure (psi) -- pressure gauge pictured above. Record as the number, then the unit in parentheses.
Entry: 800 (psi)
